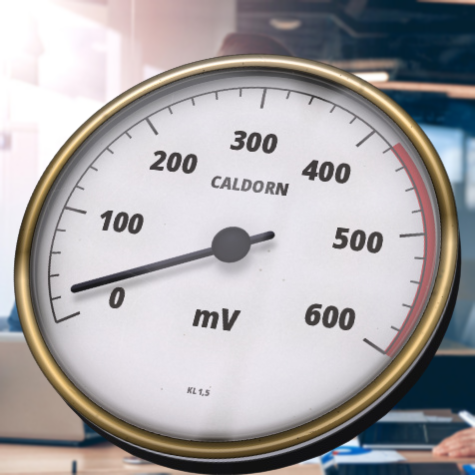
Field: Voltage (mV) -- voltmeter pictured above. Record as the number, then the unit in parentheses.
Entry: 20 (mV)
